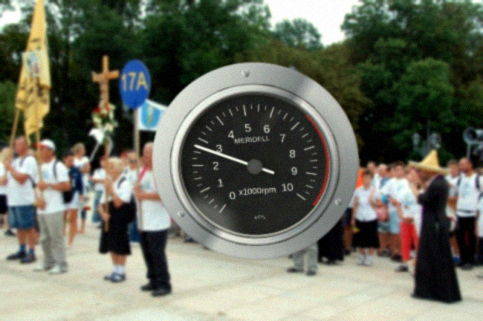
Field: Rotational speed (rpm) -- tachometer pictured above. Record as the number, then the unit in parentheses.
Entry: 2750 (rpm)
